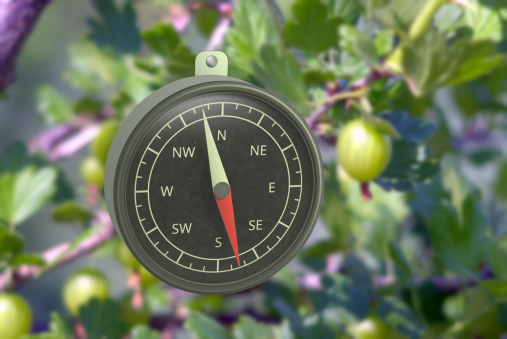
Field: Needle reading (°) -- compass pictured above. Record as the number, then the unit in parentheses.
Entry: 165 (°)
